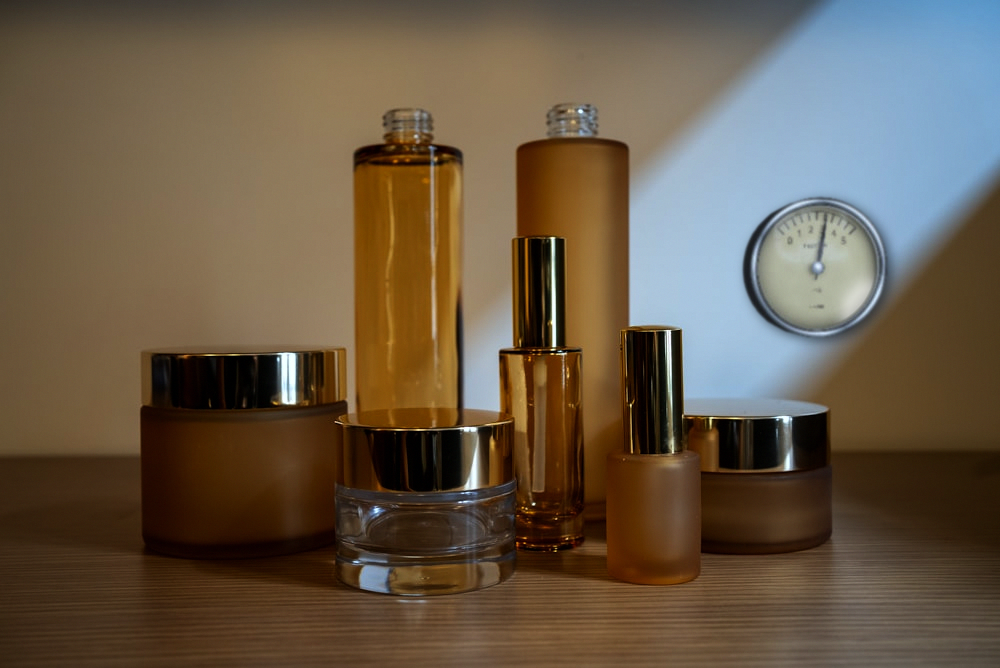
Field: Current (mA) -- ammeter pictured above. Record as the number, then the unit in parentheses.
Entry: 3 (mA)
